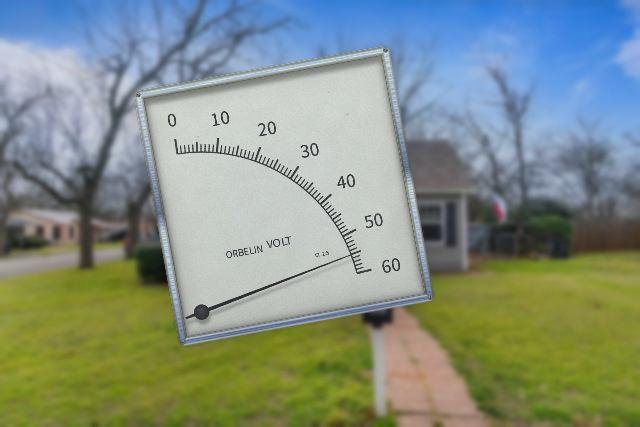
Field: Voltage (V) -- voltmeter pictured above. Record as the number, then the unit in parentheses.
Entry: 55 (V)
